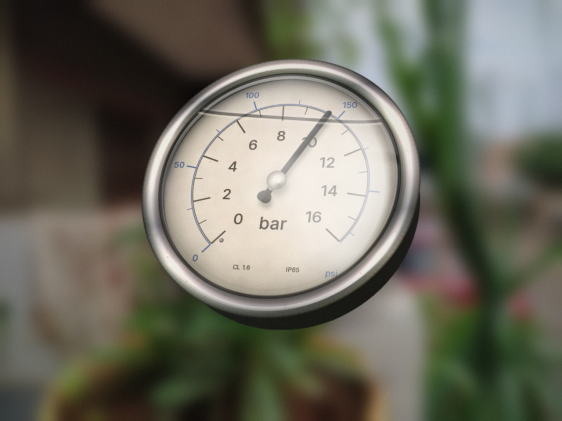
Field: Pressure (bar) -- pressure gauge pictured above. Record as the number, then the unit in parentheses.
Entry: 10 (bar)
